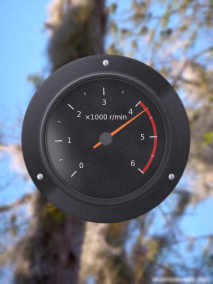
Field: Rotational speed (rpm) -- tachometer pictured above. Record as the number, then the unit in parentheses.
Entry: 4250 (rpm)
